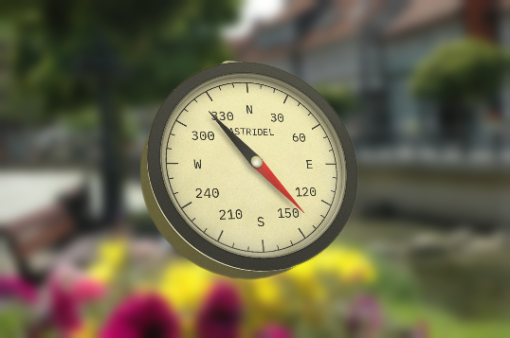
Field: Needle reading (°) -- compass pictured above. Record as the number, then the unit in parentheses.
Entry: 140 (°)
